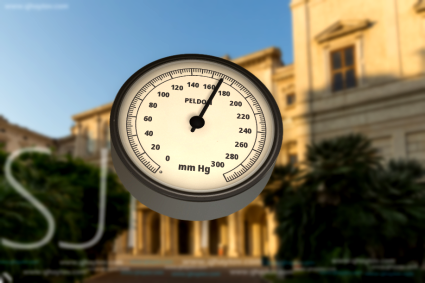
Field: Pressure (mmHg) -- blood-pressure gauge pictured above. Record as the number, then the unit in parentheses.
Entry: 170 (mmHg)
